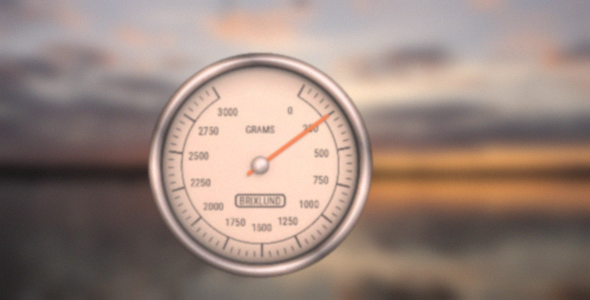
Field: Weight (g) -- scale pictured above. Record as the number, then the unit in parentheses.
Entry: 250 (g)
